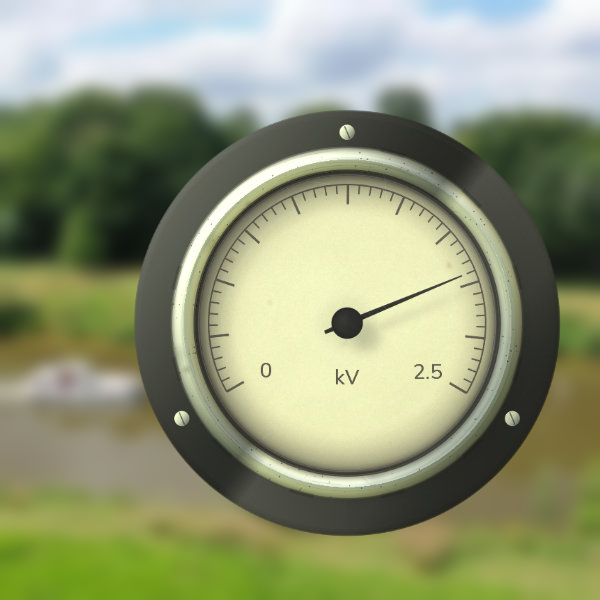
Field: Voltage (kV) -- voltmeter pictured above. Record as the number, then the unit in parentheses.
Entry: 1.95 (kV)
